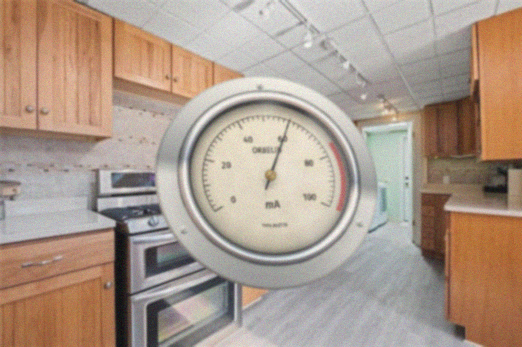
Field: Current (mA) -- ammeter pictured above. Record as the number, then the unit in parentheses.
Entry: 60 (mA)
